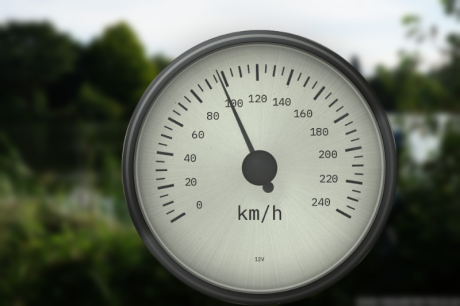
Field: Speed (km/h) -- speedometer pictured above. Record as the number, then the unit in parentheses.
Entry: 97.5 (km/h)
